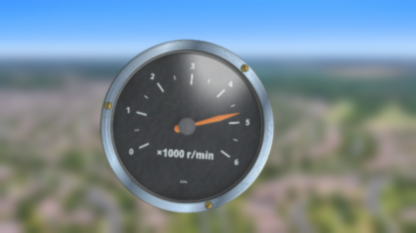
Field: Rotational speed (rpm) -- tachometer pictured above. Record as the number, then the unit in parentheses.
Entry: 4750 (rpm)
